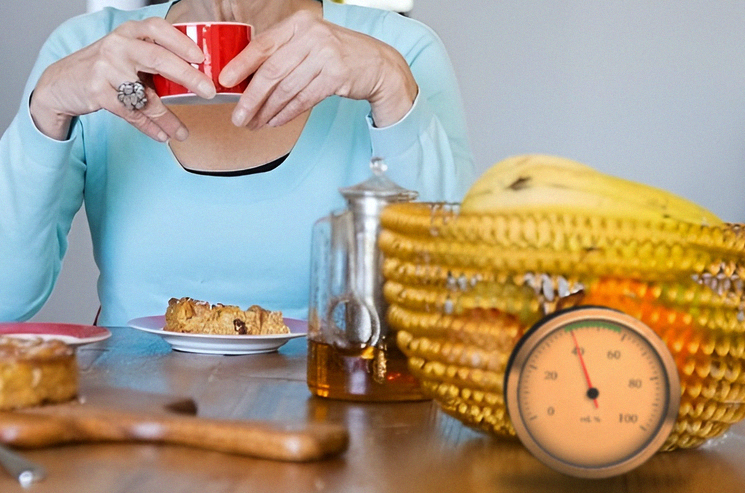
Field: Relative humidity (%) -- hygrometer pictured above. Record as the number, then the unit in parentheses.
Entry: 40 (%)
